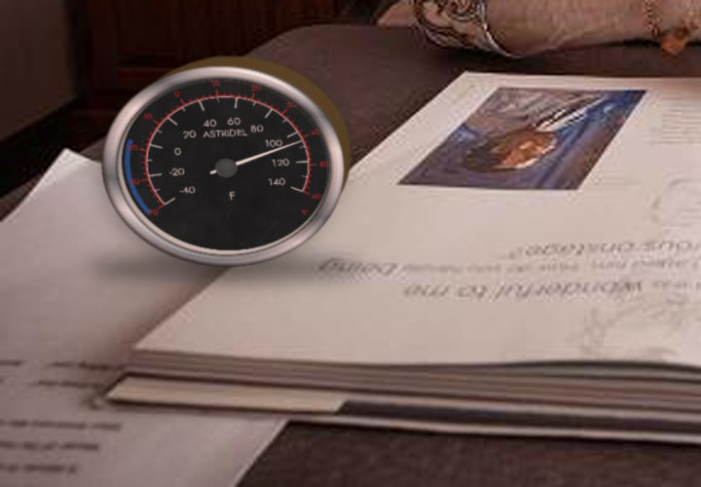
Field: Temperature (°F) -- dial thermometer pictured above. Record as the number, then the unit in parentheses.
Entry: 105 (°F)
